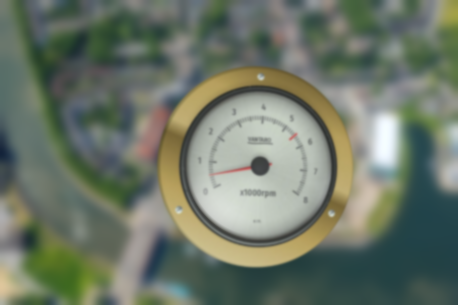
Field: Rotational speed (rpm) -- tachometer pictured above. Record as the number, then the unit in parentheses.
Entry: 500 (rpm)
